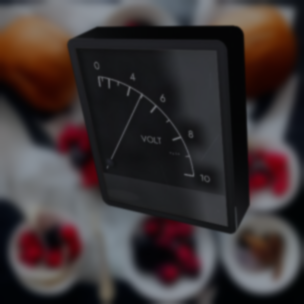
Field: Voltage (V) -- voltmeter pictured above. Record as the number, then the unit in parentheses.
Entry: 5 (V)
